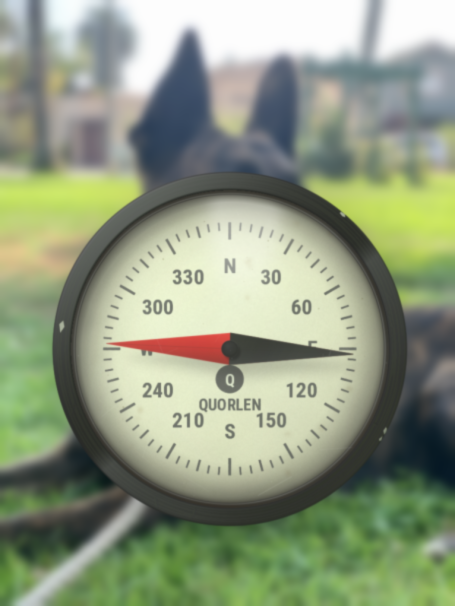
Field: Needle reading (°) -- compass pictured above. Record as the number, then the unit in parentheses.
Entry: 272.5 (°)
